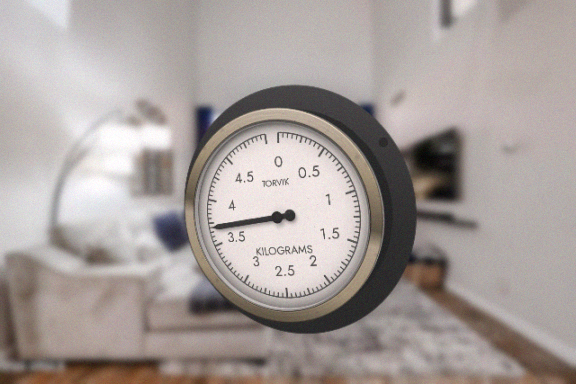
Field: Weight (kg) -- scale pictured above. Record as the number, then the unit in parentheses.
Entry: 3.7 (kg)
